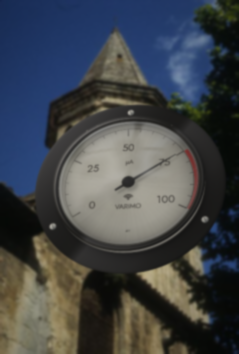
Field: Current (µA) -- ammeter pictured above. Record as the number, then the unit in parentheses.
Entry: 75 (µA)
